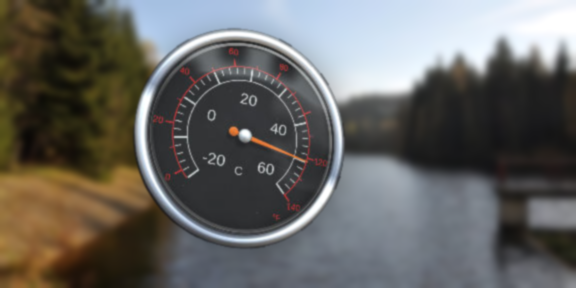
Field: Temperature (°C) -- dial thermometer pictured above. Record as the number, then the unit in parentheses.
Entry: 50 (°C)
